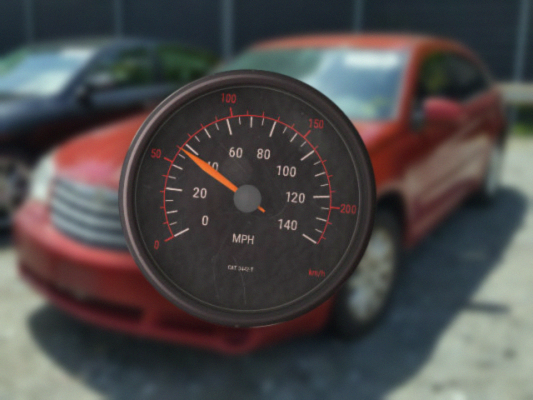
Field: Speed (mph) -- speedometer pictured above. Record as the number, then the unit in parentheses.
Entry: 37.5 (mph)
